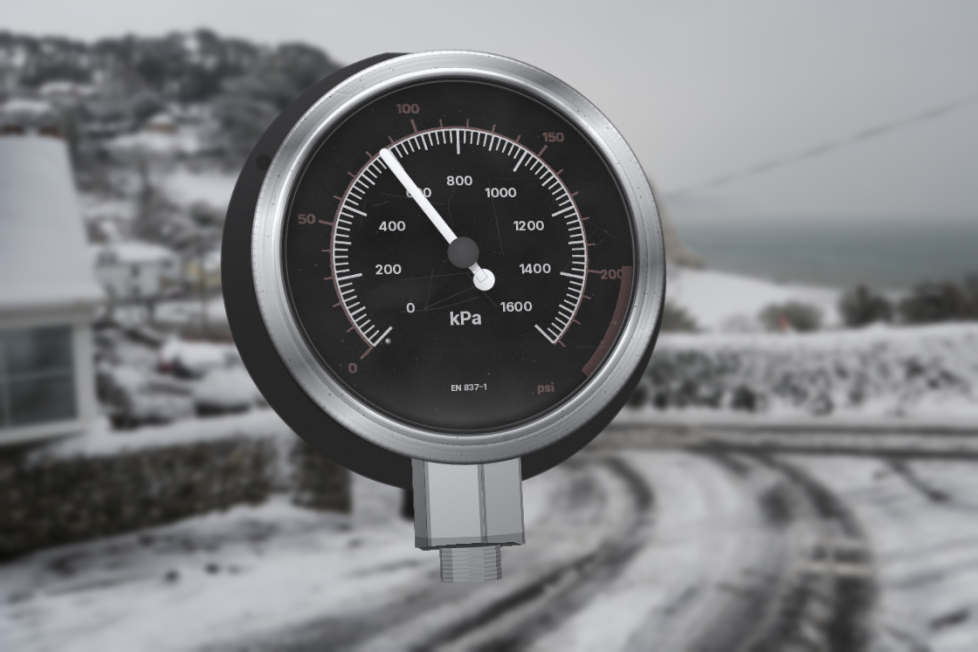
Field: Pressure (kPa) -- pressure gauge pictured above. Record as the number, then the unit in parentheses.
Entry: 580 (kPa)
